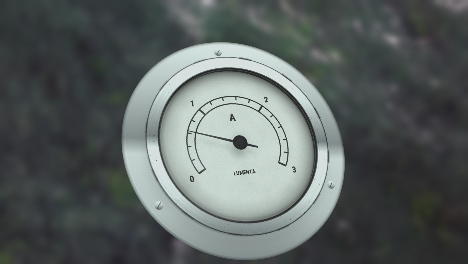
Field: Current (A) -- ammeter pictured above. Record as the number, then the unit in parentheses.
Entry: 0.6 (A)
